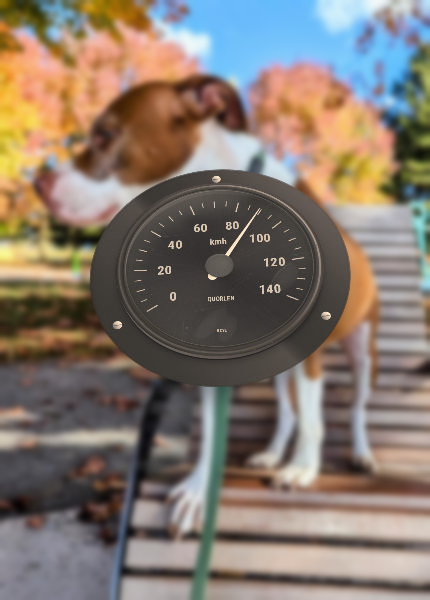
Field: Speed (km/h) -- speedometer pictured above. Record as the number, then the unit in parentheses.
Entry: 90 (km/h)
